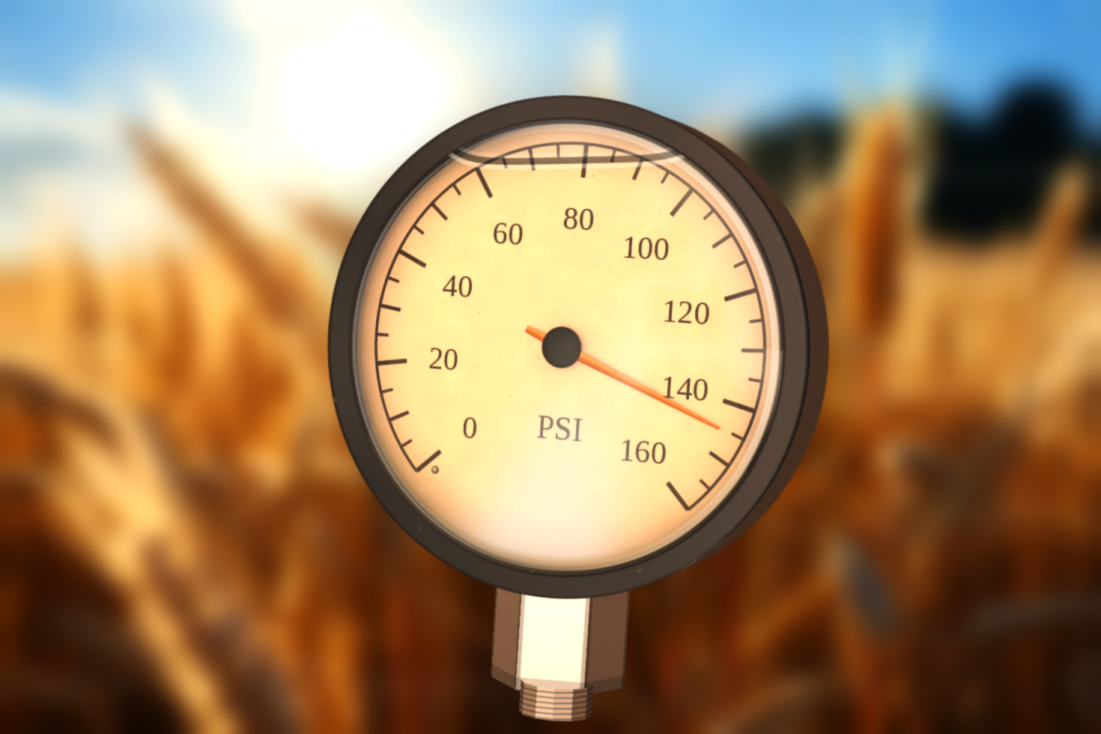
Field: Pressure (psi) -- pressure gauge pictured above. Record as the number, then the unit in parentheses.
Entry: 145 (psi)
